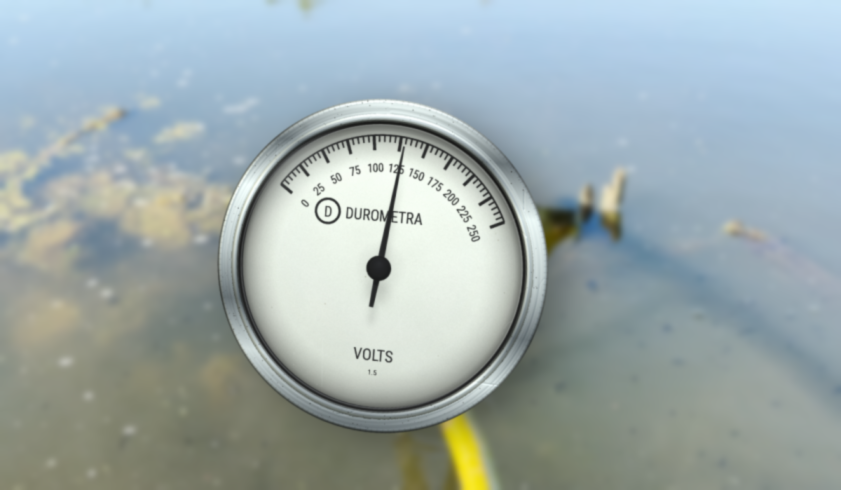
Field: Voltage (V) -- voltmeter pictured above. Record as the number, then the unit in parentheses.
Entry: 130 (V)
